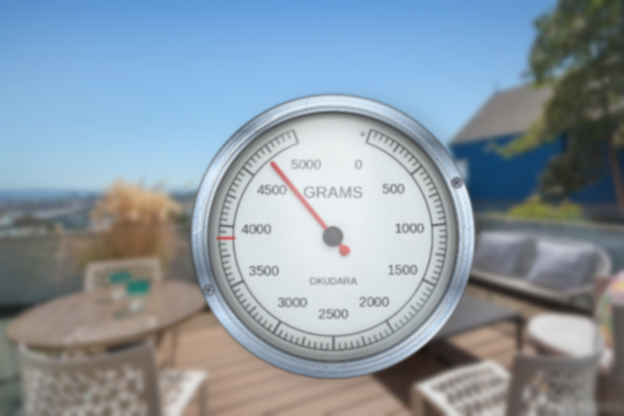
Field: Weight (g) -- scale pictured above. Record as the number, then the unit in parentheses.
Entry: 4700 (g)
